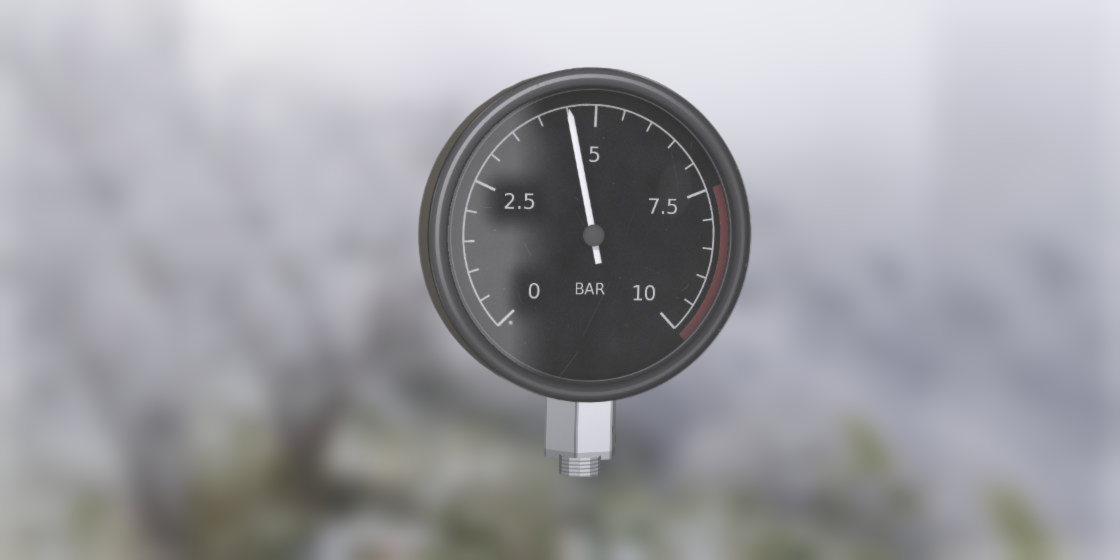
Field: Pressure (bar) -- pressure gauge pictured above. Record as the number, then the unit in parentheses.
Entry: 4.5 (bar)
